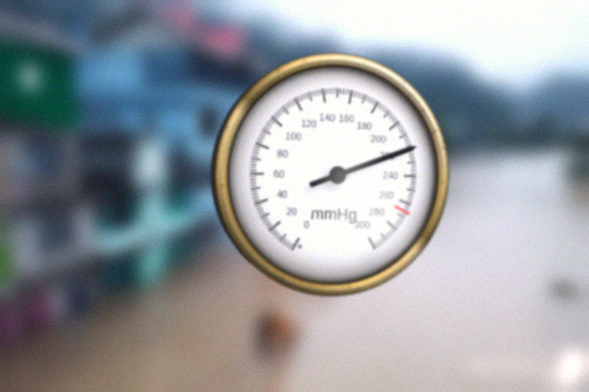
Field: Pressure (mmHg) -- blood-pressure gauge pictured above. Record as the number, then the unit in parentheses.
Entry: 220 (mmHg)
